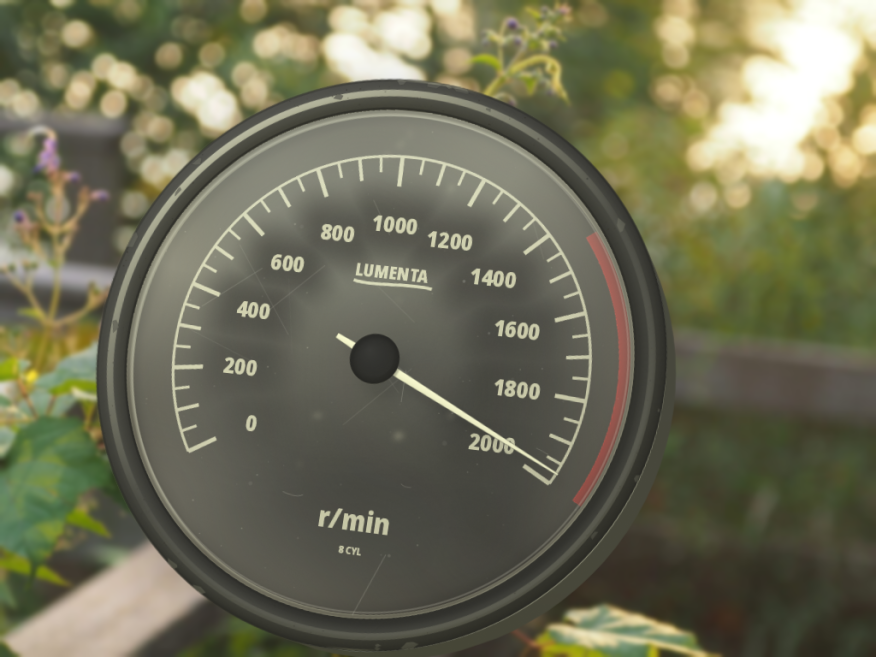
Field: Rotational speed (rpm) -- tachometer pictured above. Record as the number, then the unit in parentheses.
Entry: 1975 (rpm)
